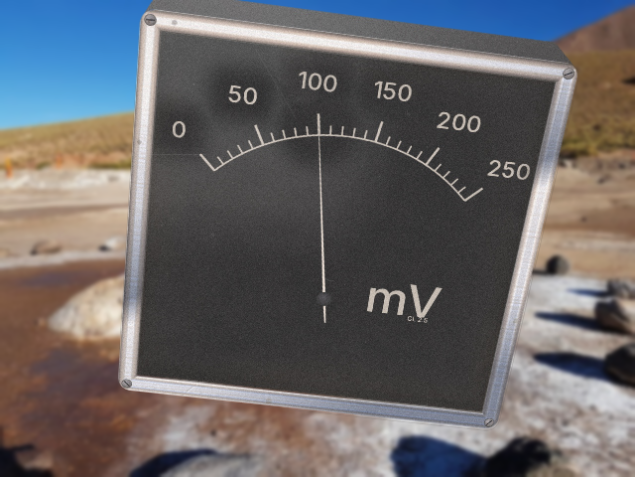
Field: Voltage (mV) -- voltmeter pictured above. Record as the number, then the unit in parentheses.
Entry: 100 (mV)
